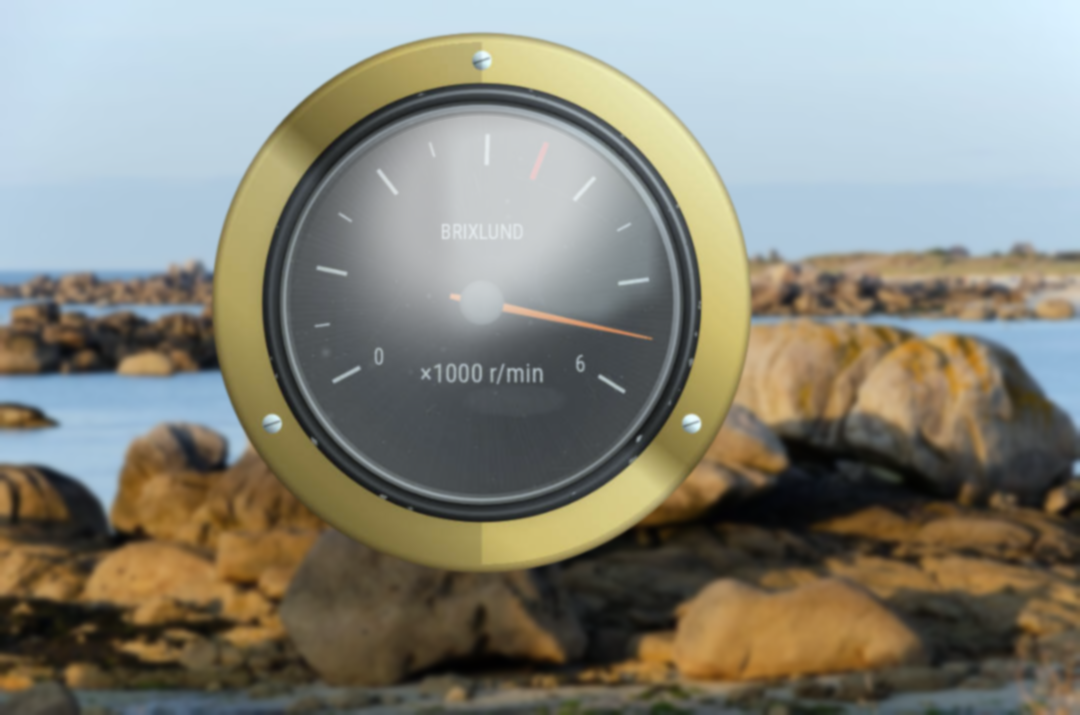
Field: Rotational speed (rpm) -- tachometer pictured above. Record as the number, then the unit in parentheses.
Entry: 5500 (rpm)
